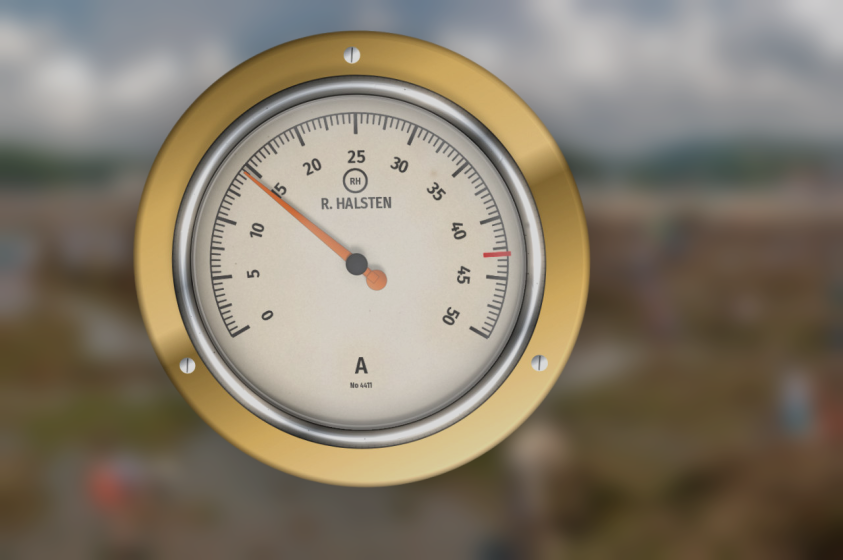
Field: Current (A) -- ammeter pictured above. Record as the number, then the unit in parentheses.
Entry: 14.5 (A)
